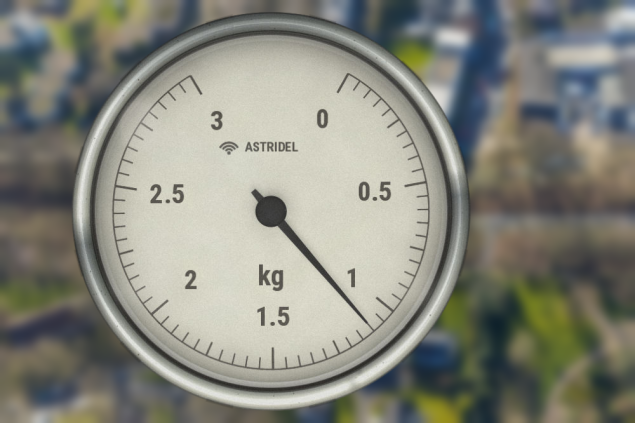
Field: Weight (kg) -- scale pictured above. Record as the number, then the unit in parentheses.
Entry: 1.1 (kg)
